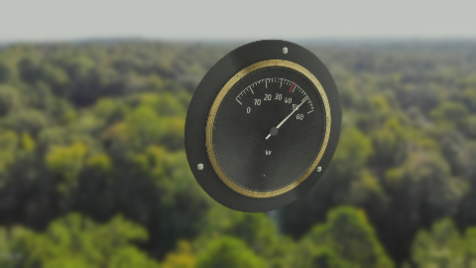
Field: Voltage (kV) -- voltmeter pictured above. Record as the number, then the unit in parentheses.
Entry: 50 (kV)
